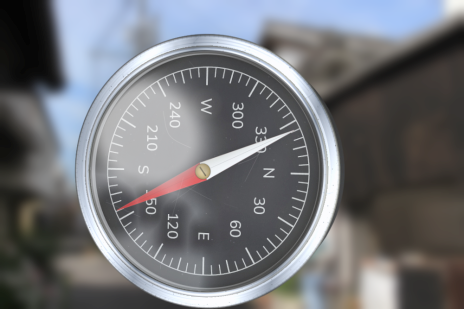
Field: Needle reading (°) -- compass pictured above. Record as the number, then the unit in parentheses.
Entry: 155 (°)
